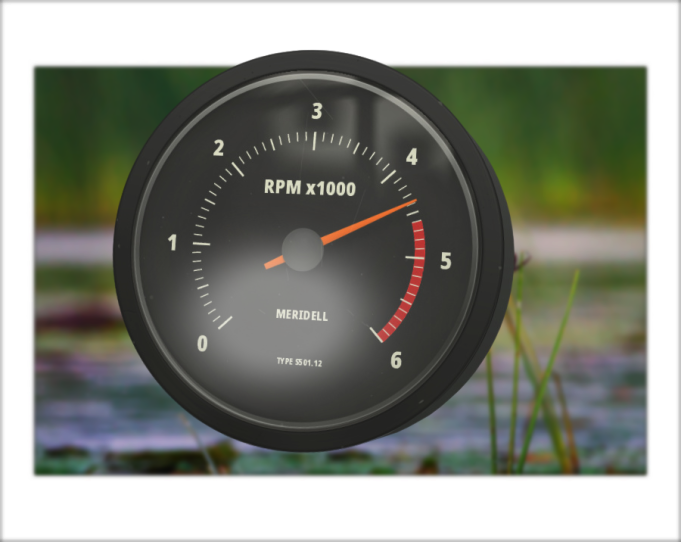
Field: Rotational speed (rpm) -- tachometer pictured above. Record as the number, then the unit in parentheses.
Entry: 4400 (rpm)
